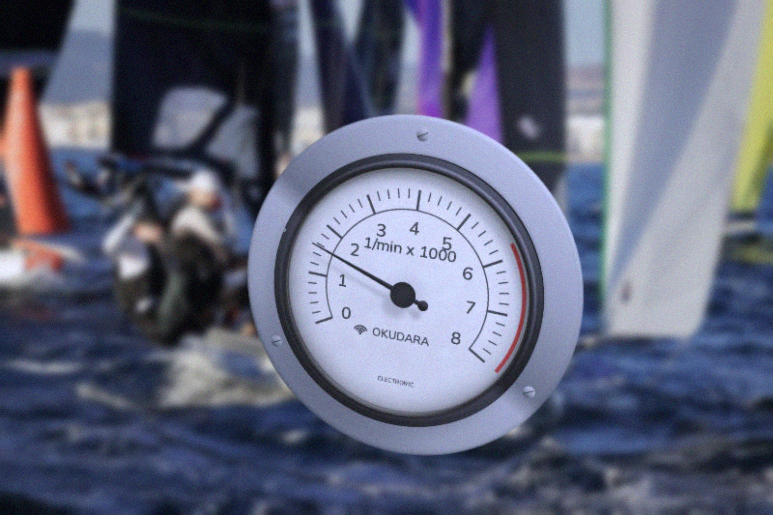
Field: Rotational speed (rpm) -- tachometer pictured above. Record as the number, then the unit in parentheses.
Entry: 1600 (rpm)
